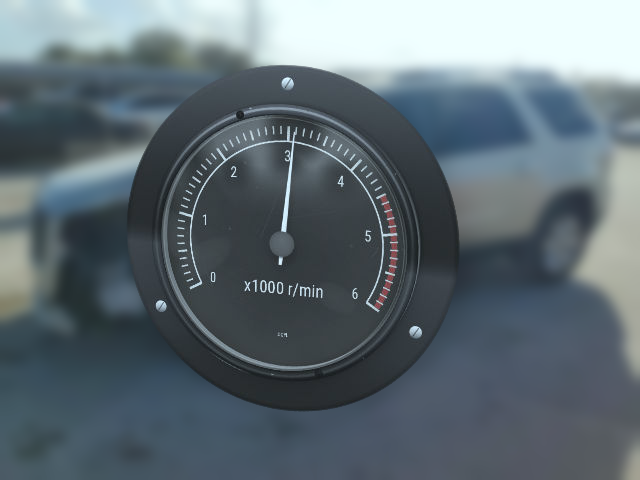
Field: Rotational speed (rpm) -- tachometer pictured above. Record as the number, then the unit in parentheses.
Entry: 3100 (rpm)
